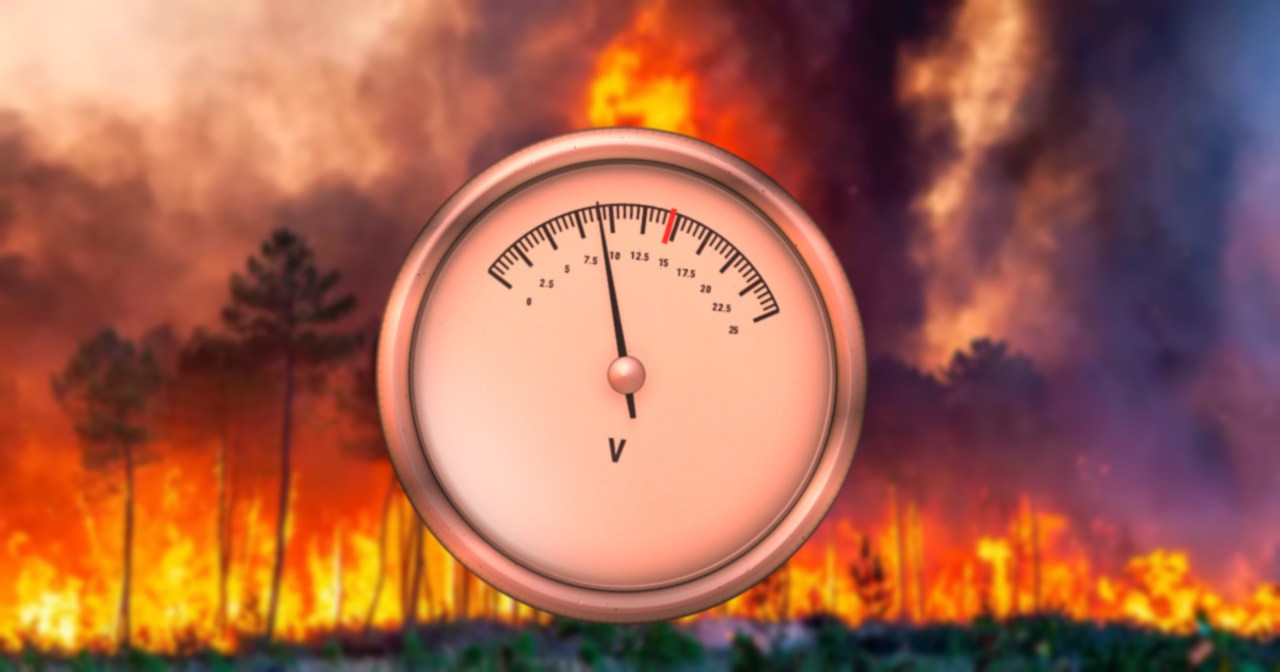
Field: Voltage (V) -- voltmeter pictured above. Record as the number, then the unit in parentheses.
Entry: 9 (V)
